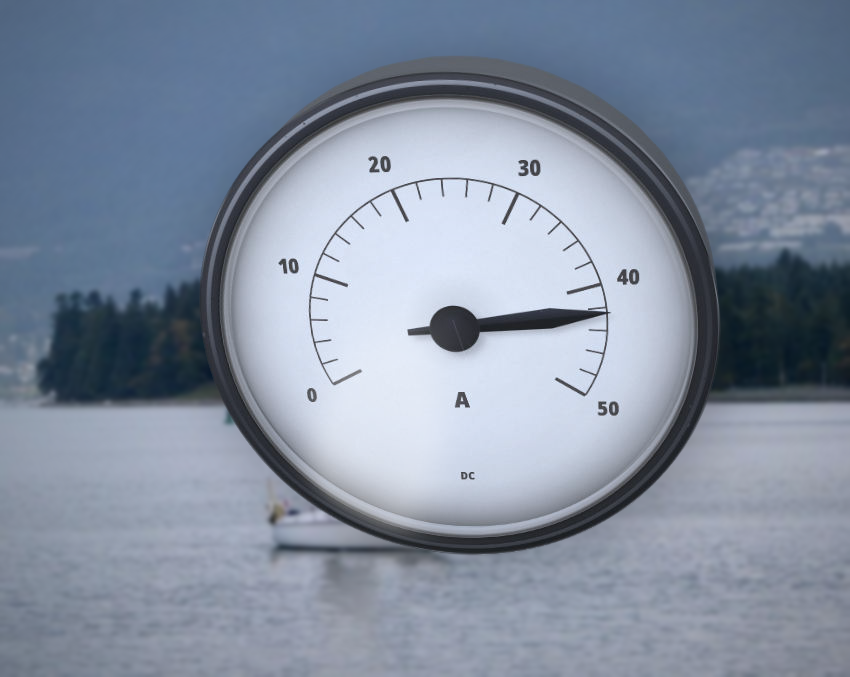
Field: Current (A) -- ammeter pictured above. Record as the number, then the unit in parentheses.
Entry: 42 (A)
